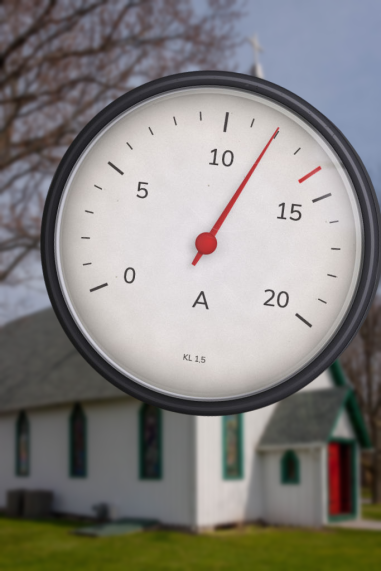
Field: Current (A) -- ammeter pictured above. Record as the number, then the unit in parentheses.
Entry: 12 (A)
